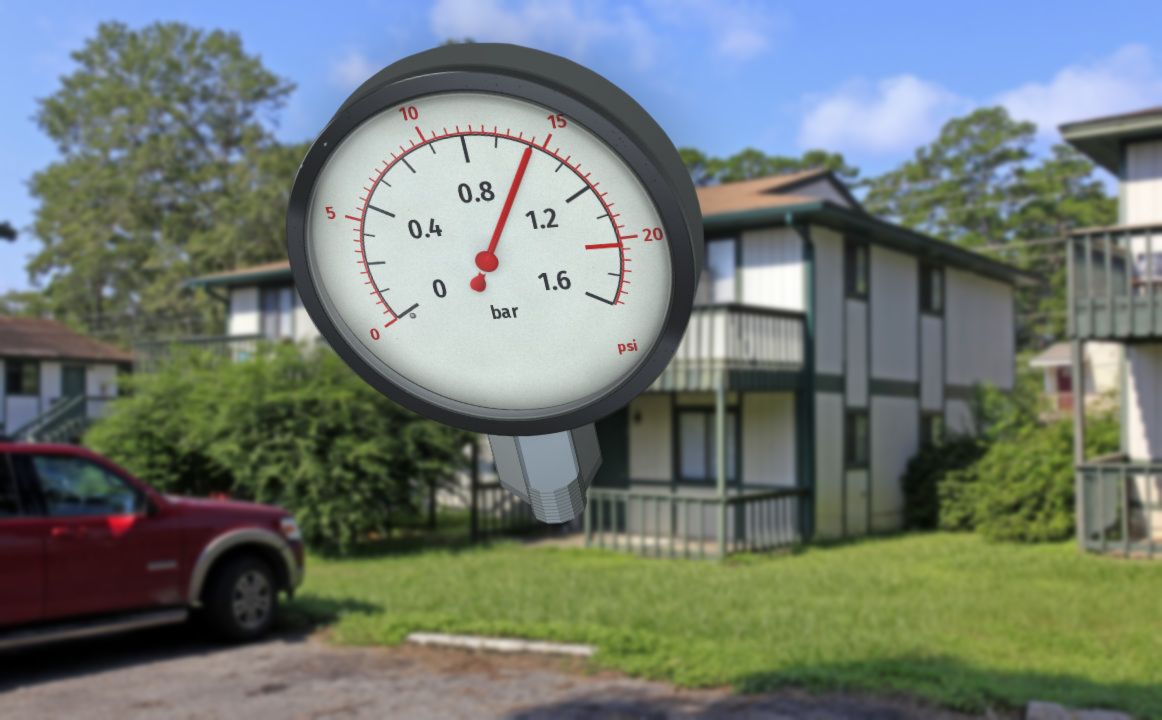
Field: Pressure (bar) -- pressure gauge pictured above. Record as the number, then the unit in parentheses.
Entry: 1 (bar)
